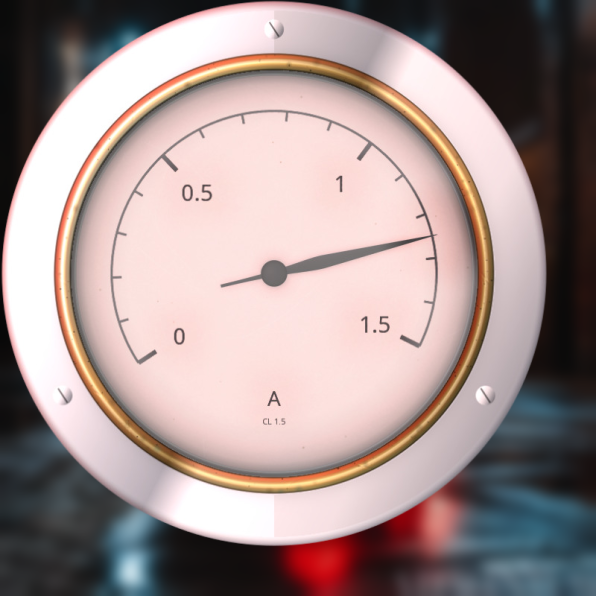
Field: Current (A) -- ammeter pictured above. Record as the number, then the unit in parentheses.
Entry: 1.25 (A)
